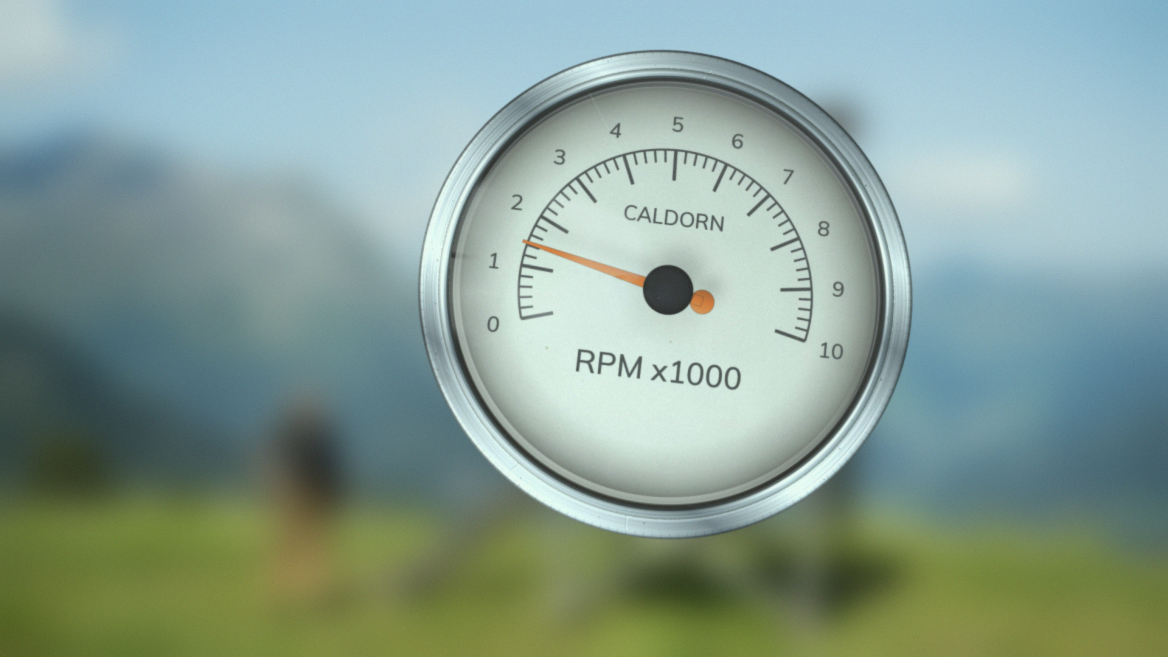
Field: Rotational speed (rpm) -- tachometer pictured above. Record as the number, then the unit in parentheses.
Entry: 1400 (rpm)
